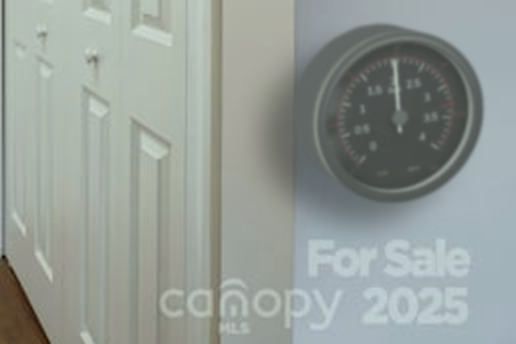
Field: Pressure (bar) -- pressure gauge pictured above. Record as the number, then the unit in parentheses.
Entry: 2 (bar)
